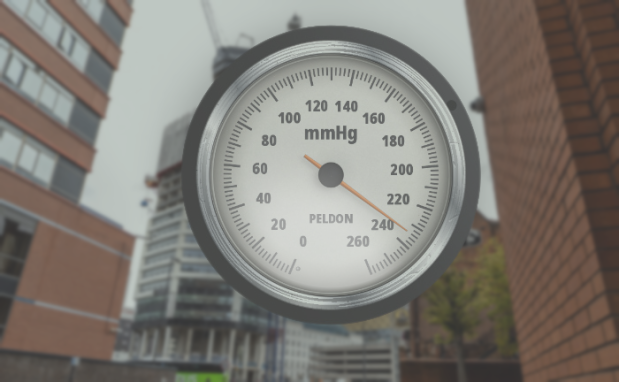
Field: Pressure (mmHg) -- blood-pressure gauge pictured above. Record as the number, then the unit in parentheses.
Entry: 234 (mmHg)
